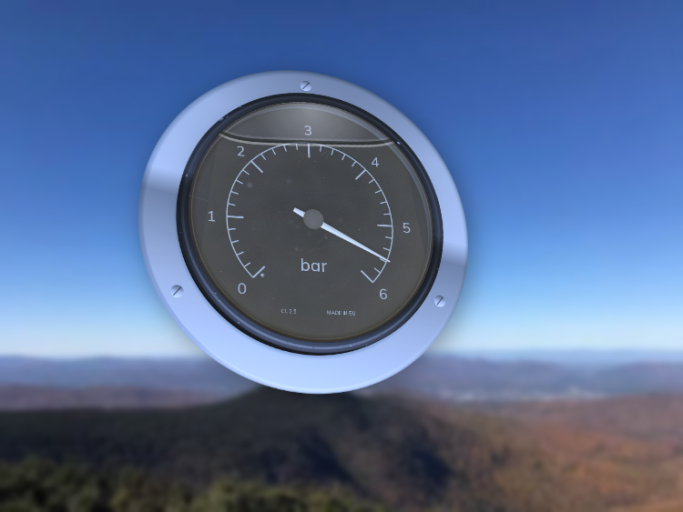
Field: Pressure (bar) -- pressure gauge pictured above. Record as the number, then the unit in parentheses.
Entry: 5.6 (bar)
